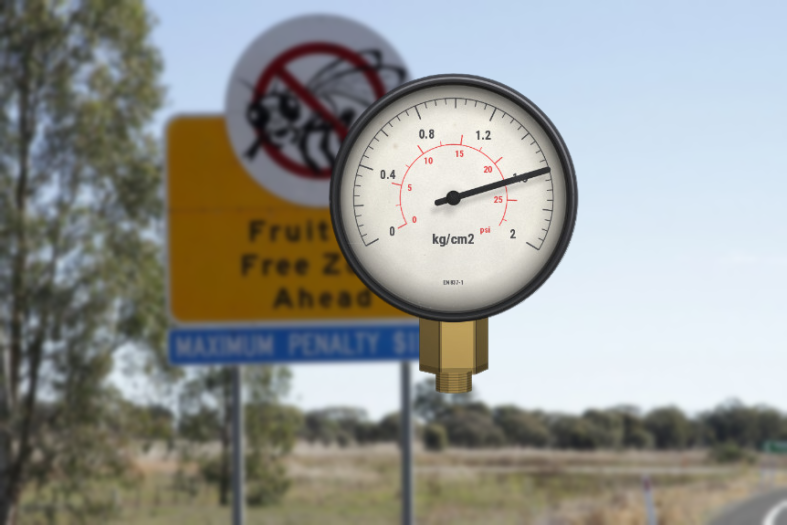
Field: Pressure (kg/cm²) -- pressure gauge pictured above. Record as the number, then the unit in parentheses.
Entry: 1.6 (kg/cm²)
